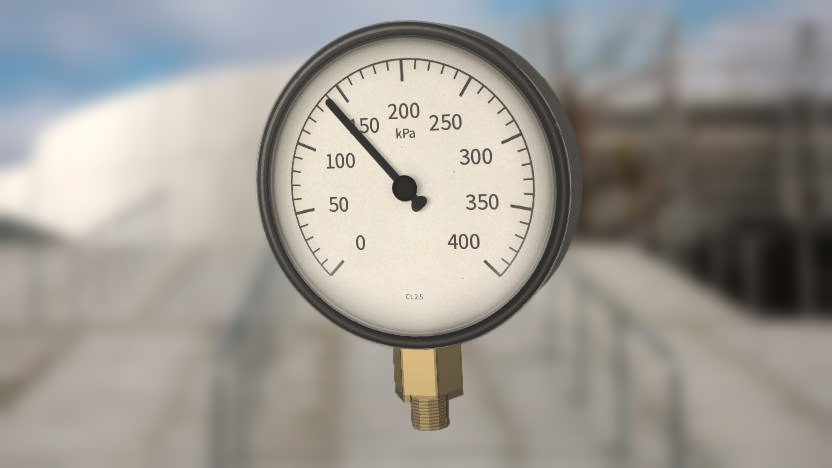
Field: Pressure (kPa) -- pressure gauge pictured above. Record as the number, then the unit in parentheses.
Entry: 140 (kPa)
